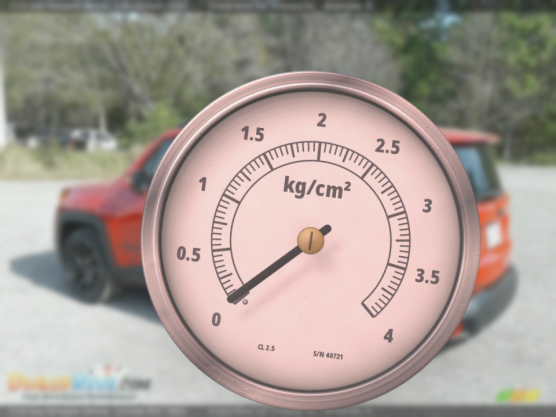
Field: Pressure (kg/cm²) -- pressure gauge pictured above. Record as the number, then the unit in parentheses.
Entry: 0.05 (kg/cm²)
